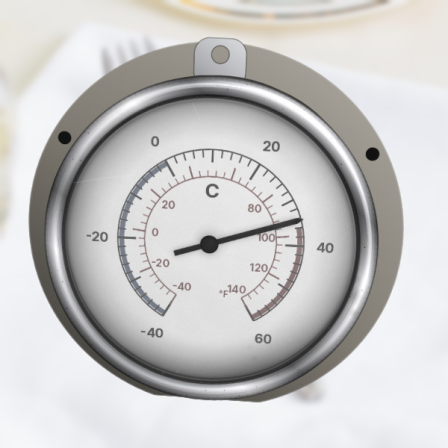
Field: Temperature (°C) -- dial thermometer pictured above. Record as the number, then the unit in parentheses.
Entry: 34 (°C)
